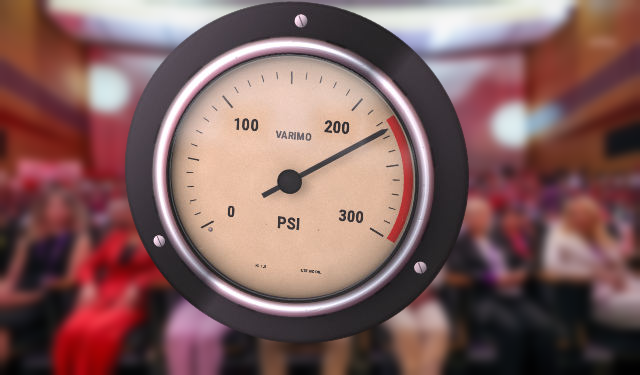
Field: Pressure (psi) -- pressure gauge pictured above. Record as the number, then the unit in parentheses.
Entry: 225 (psi)
